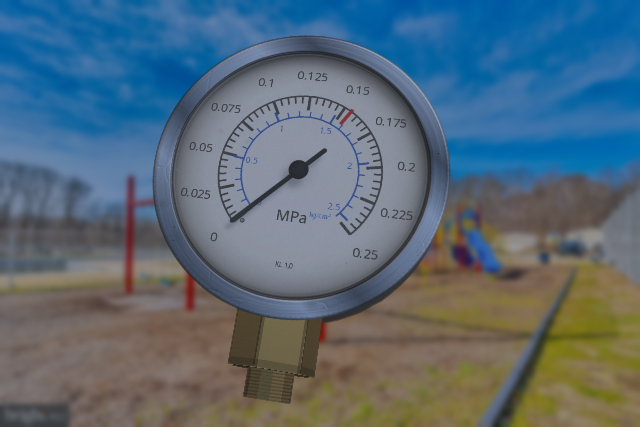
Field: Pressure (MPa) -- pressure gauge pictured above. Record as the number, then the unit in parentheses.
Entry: 0 (MPa)
